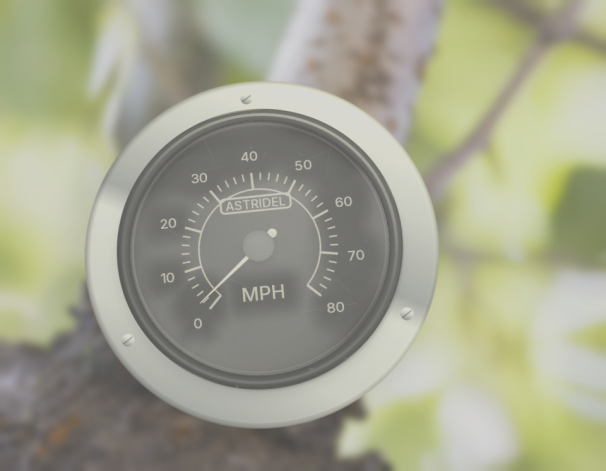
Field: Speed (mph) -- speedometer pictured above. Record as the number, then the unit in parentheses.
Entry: 2 (mph)
